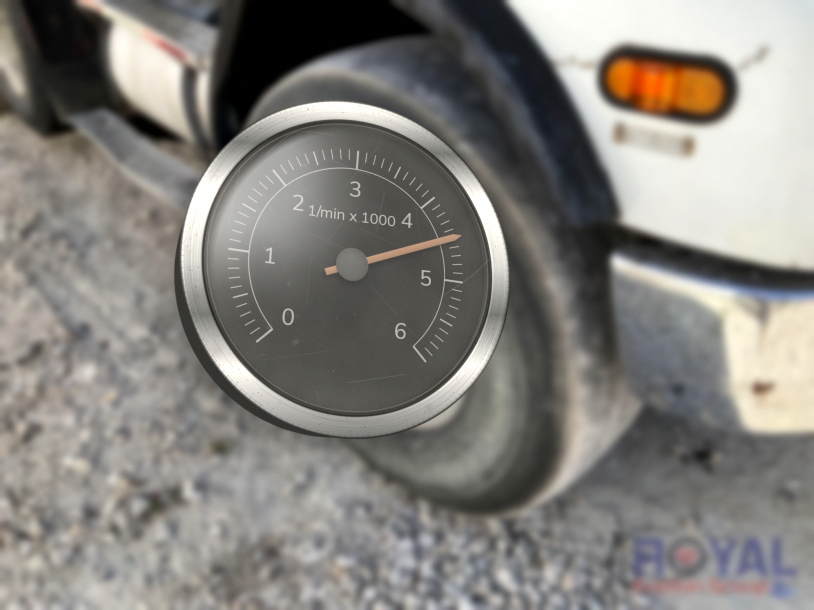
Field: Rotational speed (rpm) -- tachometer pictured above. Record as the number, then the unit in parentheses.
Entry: 4500 (rpm)
